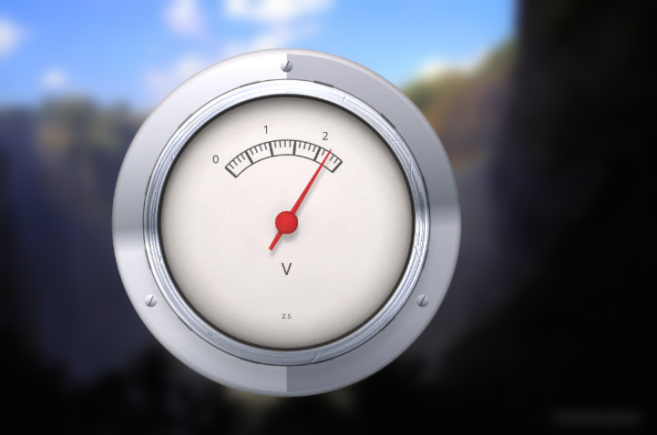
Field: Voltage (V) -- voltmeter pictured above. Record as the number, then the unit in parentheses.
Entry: 2.2 (V)
